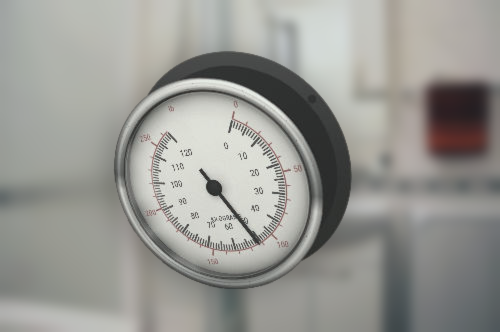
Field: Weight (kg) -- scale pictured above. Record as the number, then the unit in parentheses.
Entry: 50 (kg)
